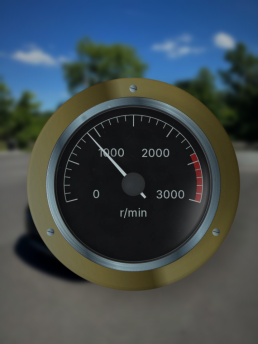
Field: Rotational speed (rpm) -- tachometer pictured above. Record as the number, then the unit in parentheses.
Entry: 900 (rpm)
